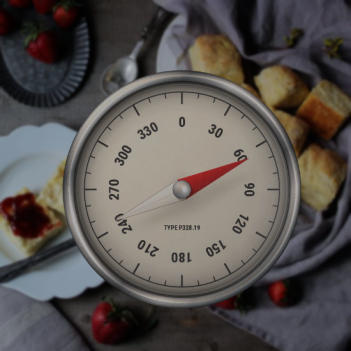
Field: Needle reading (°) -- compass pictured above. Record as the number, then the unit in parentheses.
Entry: 65 (°)
